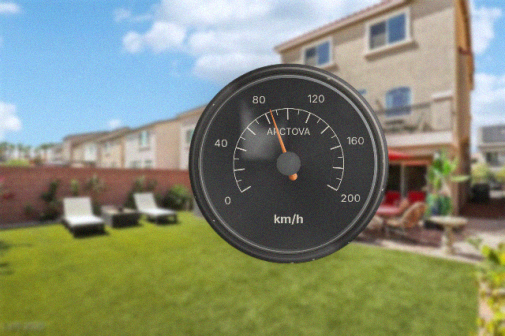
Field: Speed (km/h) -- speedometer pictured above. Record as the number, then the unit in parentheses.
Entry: 85 (km/h)
